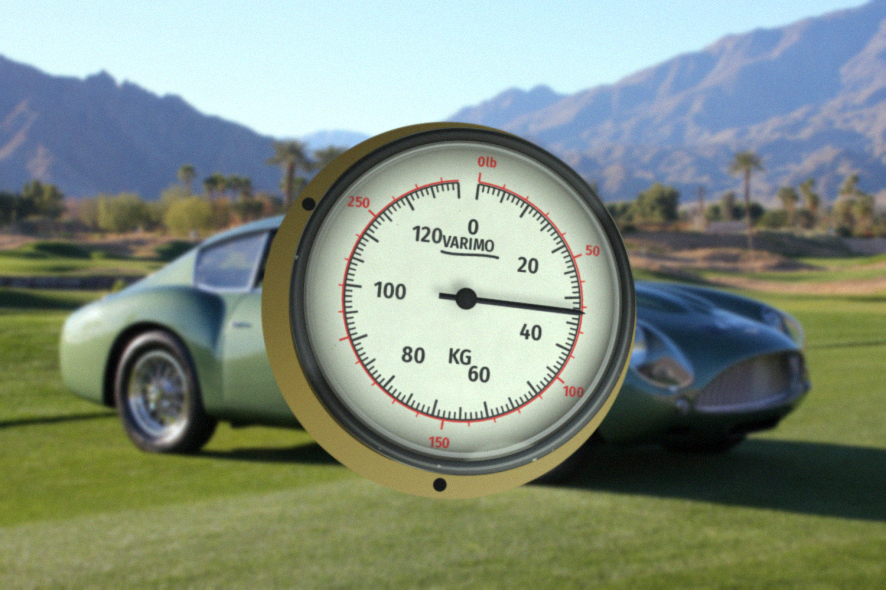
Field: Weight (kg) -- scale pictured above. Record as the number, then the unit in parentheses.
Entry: 33 (kg)
